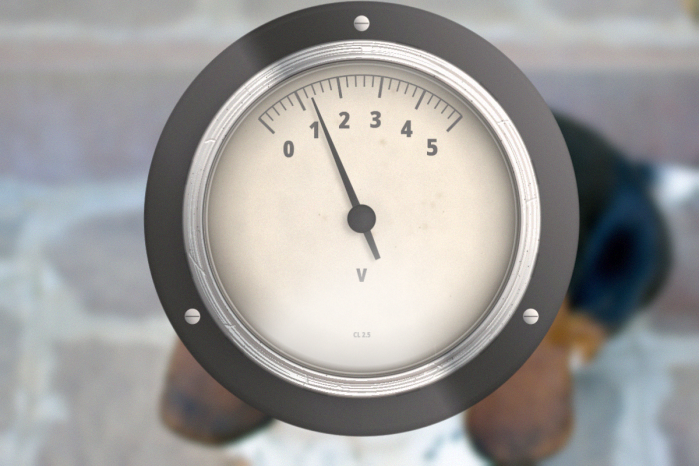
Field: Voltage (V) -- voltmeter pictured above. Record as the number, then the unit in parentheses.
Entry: 1.3 (V)
